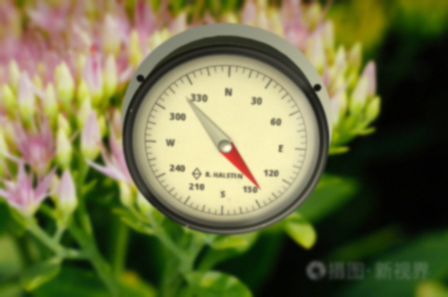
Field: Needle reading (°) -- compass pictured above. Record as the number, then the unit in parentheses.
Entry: 140 (°)
